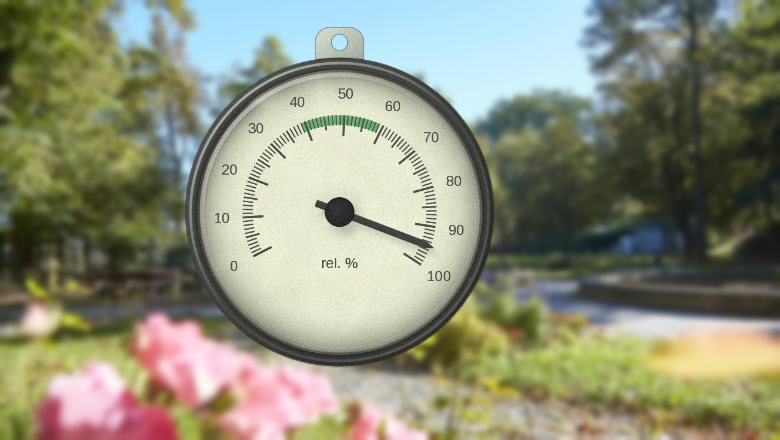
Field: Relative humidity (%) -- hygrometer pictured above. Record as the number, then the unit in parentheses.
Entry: 95 (%)
